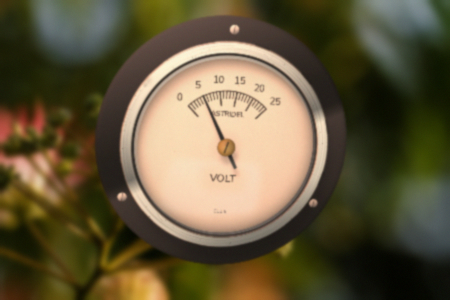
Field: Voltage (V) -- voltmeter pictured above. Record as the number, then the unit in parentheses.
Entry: 5 (V)
